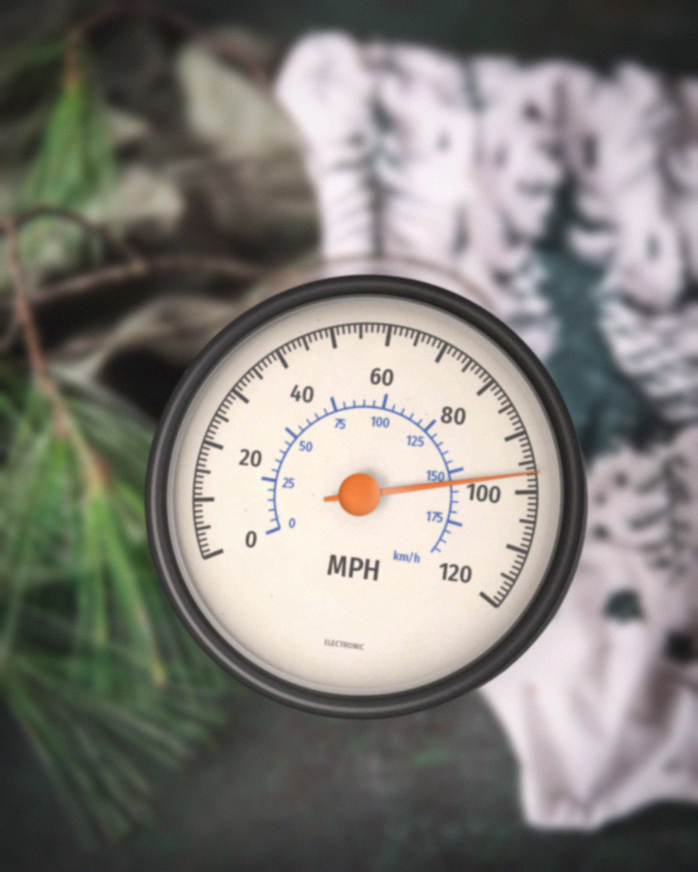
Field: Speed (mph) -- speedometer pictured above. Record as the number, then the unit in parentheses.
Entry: 97 (mph)
